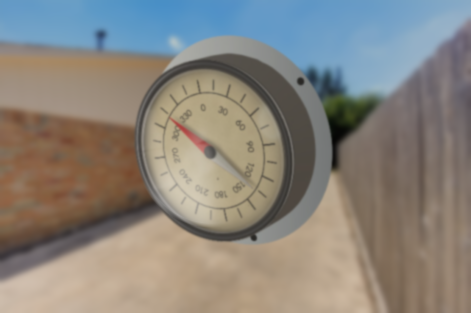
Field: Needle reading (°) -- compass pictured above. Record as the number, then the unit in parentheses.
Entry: 315 (°)
